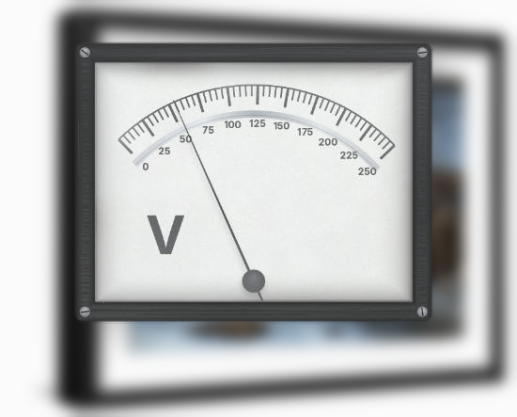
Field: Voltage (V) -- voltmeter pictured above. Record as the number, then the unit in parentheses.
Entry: 55 (V)
